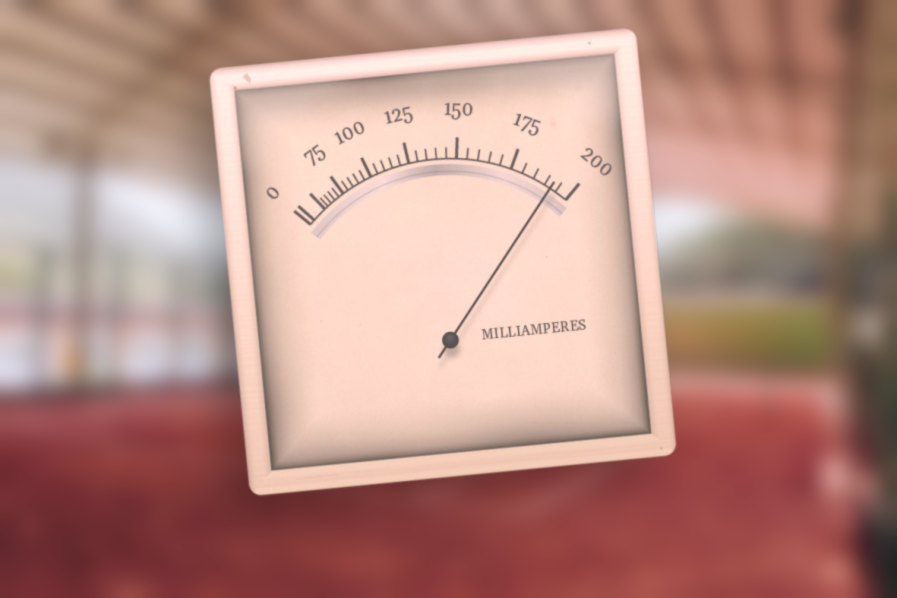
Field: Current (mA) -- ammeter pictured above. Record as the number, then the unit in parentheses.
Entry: 192.5 (mA)
